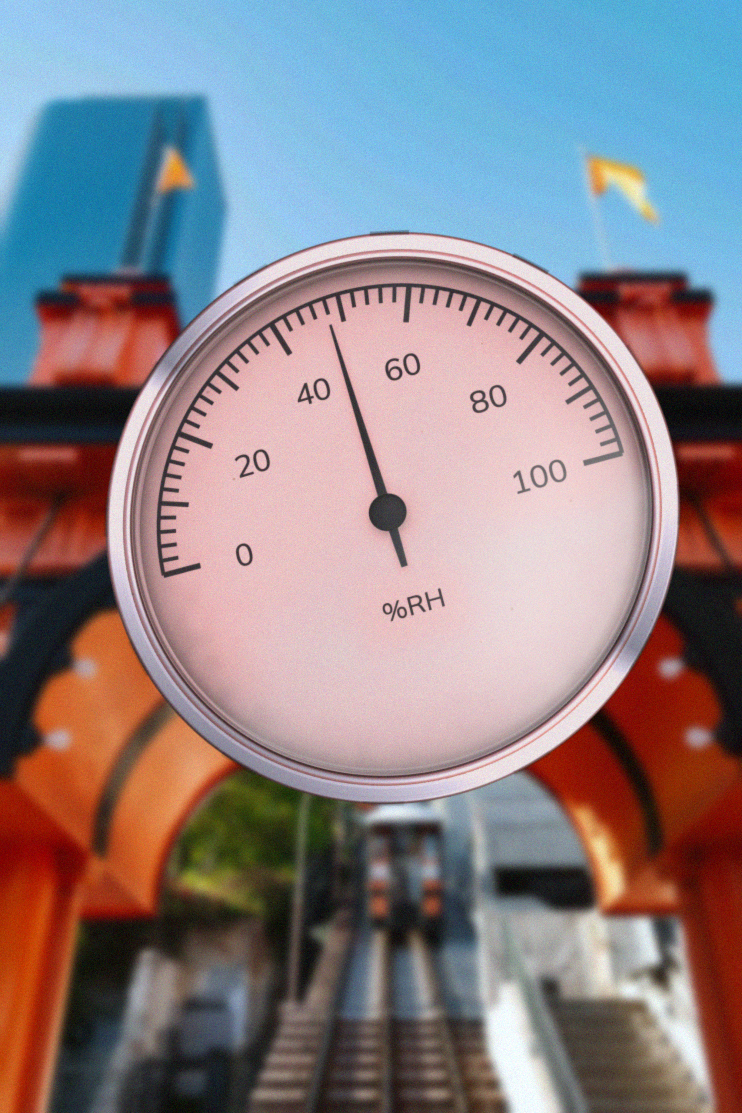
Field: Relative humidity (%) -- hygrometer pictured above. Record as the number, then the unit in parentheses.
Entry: 48 (%)
